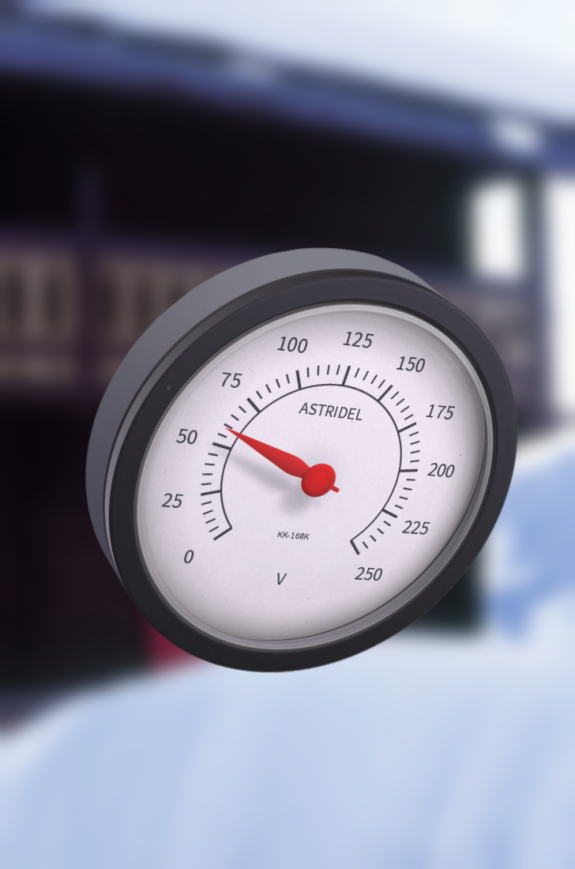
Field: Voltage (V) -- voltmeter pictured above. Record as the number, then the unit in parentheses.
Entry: 60 (V)
